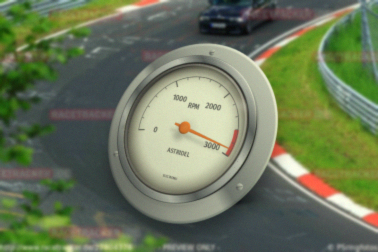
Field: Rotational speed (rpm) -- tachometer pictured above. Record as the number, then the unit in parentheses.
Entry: 2900 (rpm)
